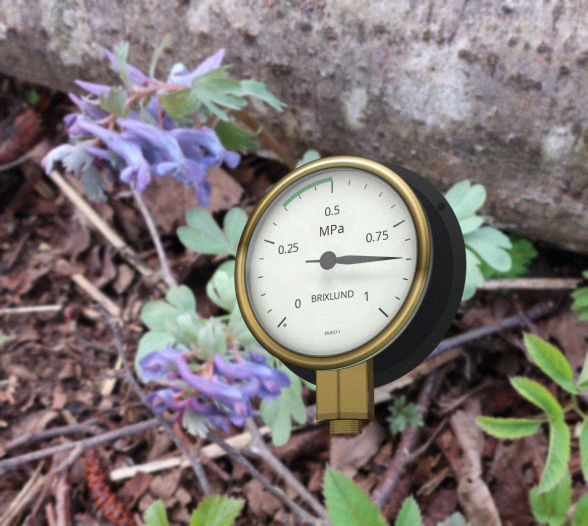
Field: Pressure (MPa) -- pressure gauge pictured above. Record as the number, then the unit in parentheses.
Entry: 0.85 (MPa)
